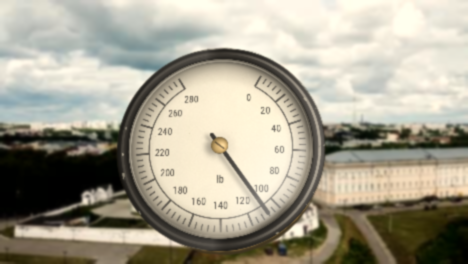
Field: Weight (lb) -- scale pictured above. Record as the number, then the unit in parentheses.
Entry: 108 (lb)
